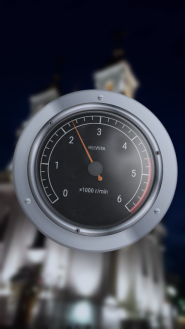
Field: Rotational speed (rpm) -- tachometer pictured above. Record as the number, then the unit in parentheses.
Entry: 2300 (rpm)
